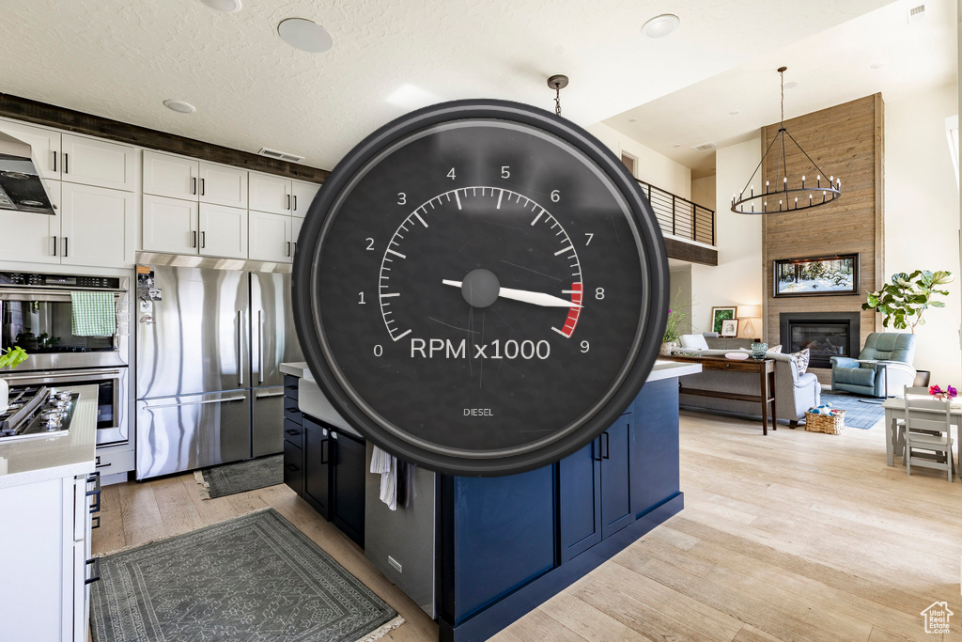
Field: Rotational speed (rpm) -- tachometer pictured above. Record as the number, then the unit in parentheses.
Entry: 8300 (rpm)
